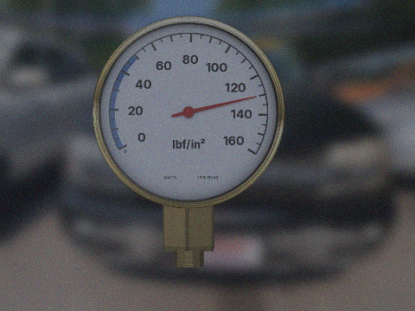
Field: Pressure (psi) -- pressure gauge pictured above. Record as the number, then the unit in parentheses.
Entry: 130 (psi)
